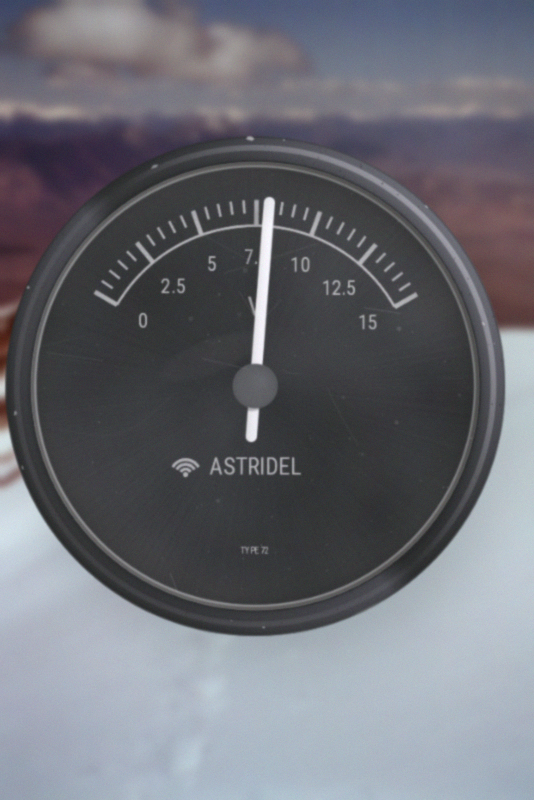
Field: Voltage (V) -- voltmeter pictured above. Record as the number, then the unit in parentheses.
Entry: 8 (V)
